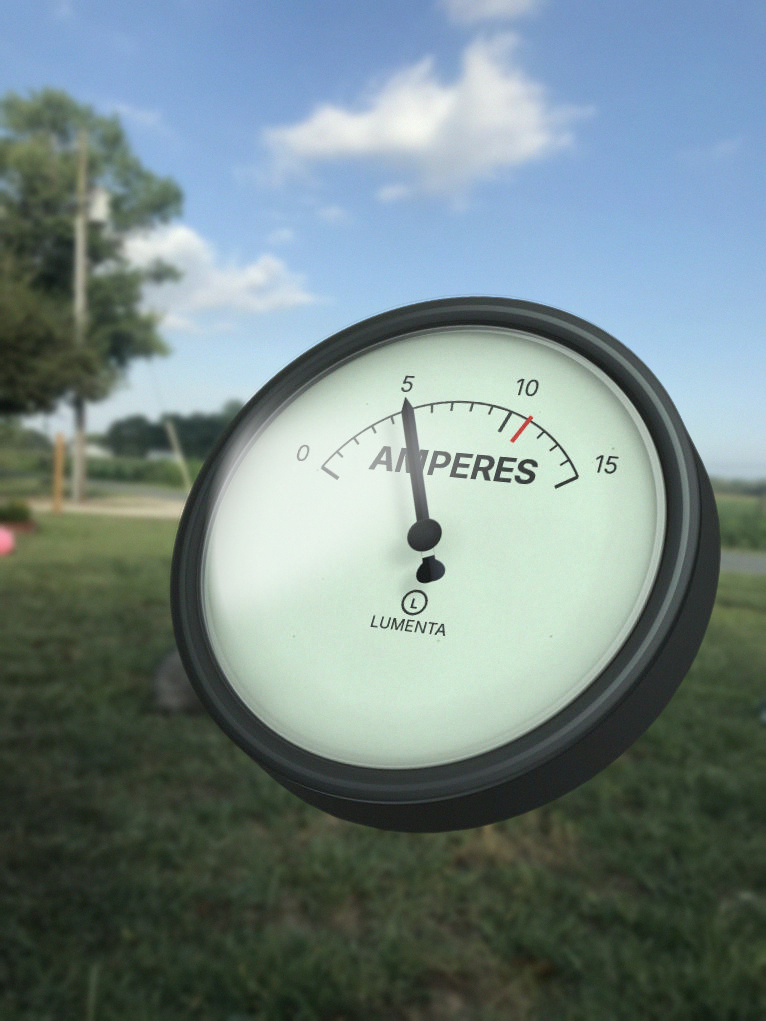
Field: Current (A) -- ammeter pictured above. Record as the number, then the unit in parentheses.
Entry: 5 (A)
